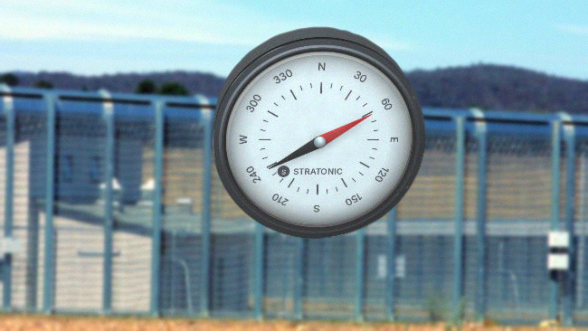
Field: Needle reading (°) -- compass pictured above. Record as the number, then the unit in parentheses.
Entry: 60 (°)
